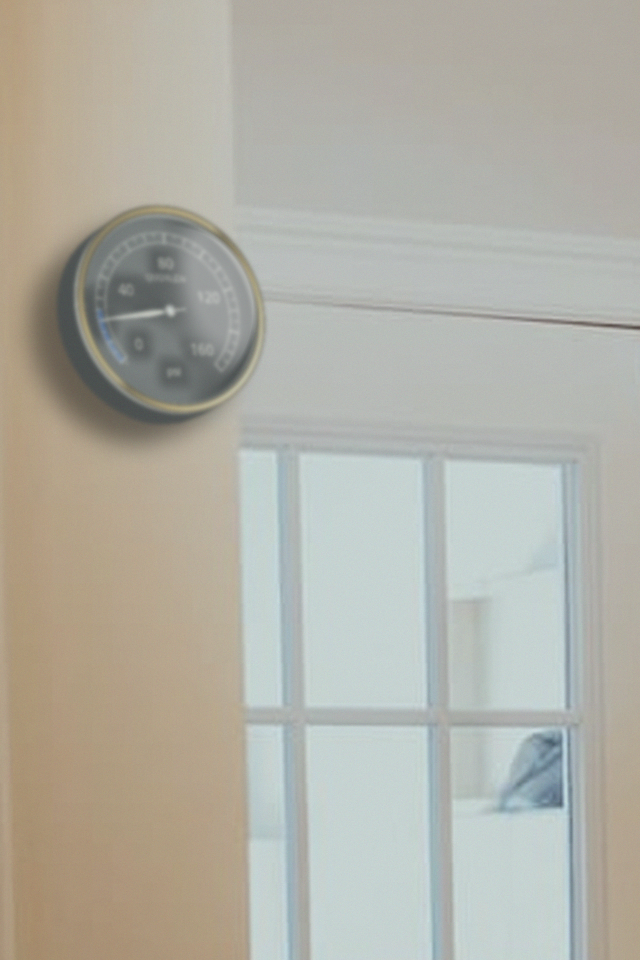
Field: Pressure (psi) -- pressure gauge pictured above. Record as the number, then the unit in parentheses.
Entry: 20 (psi)
